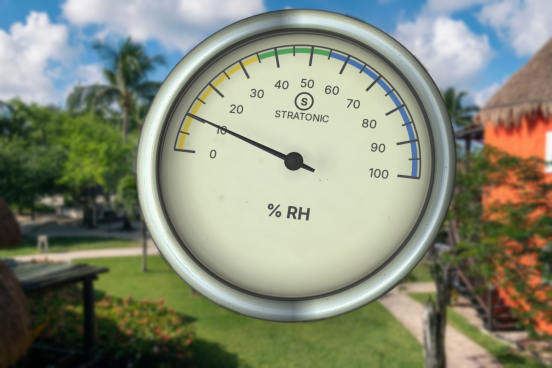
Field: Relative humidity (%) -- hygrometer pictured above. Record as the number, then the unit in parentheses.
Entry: 10 (%)
